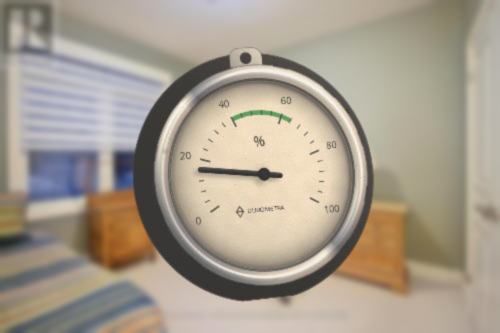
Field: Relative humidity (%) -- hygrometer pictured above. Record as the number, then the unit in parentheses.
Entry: 16 (%)
